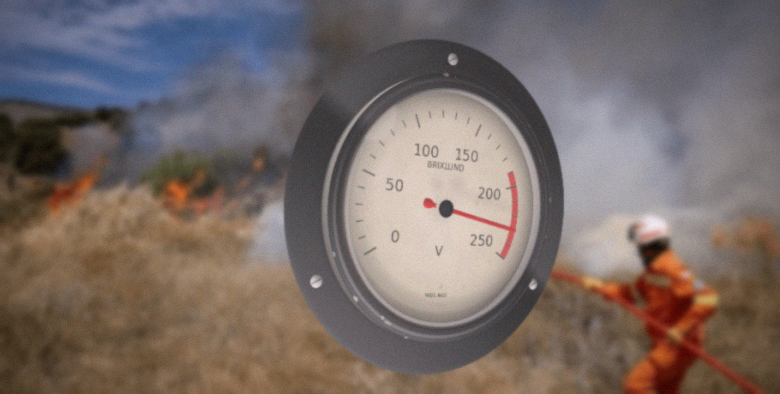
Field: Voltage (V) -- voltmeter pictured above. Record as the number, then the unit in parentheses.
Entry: 230 (V)
